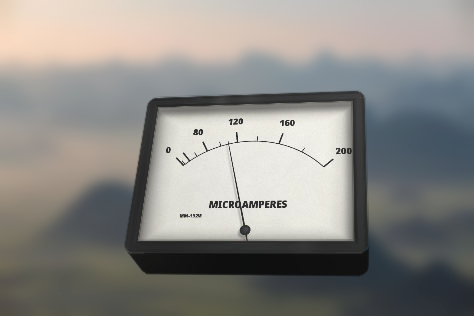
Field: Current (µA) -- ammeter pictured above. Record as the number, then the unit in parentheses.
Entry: 110 (µA)
